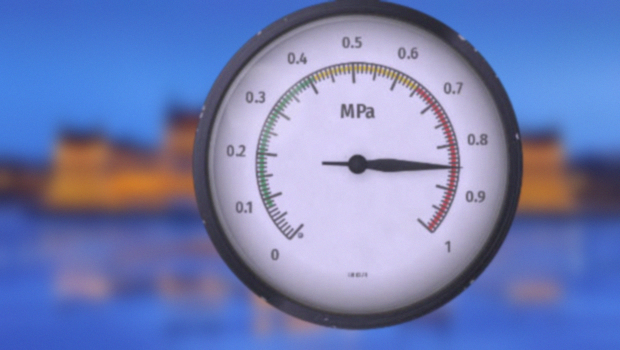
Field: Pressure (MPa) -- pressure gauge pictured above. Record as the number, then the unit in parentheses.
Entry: 0.85 (MPa)
